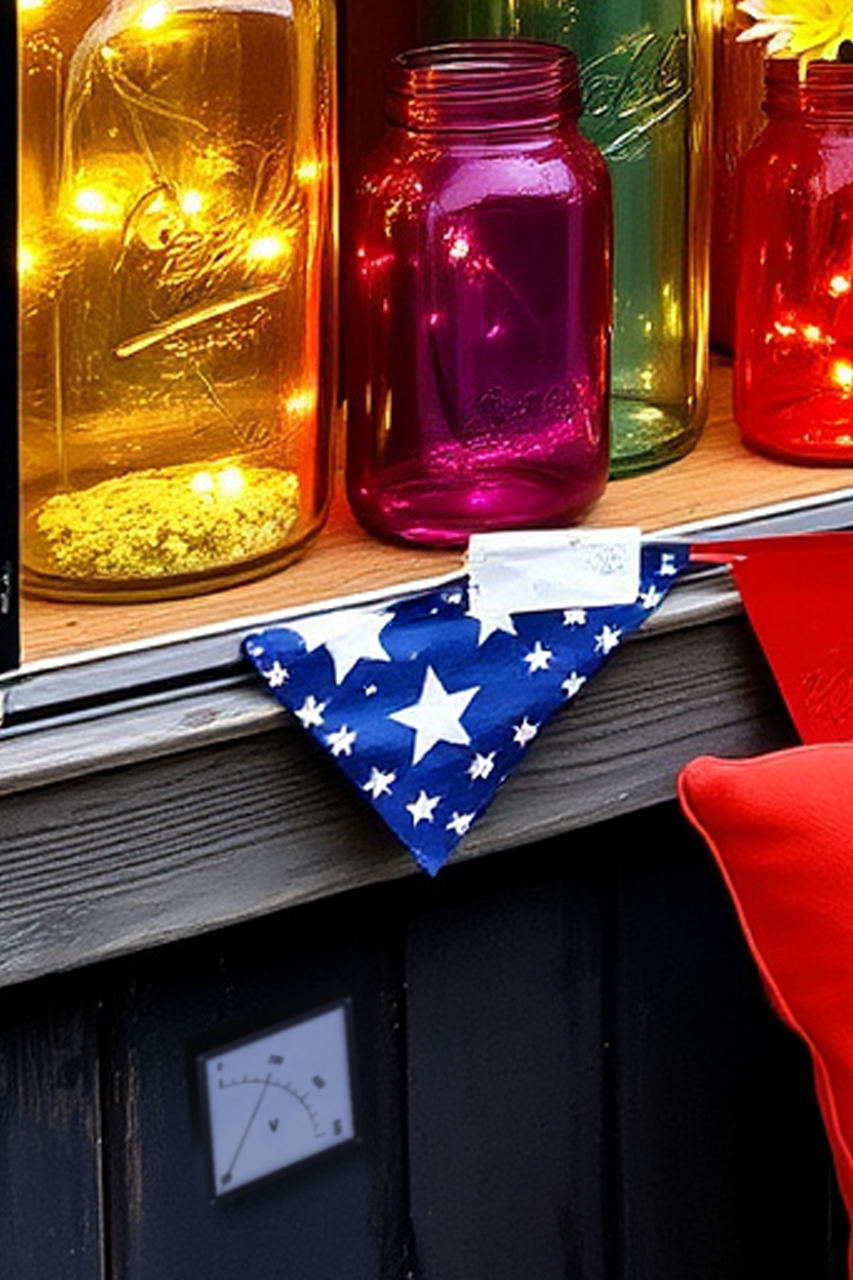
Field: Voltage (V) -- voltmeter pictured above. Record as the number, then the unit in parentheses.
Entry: 200 (V)
